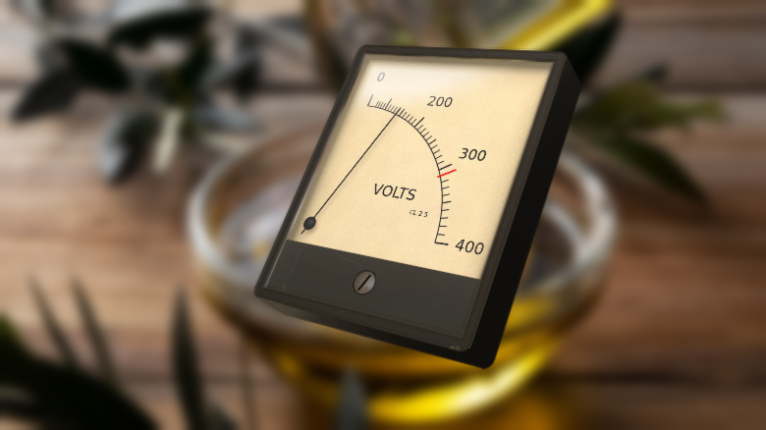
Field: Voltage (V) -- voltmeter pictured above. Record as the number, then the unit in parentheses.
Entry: 150 (V)
